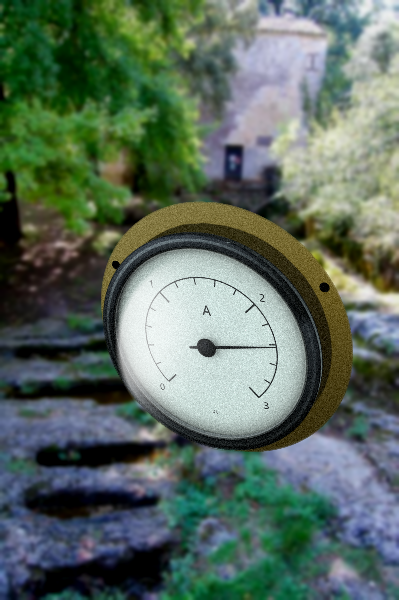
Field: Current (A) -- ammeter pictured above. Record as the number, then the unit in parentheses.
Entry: 2.4 (A)
